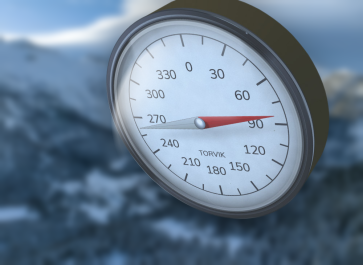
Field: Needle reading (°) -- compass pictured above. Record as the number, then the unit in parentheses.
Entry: 82.5 (°)
